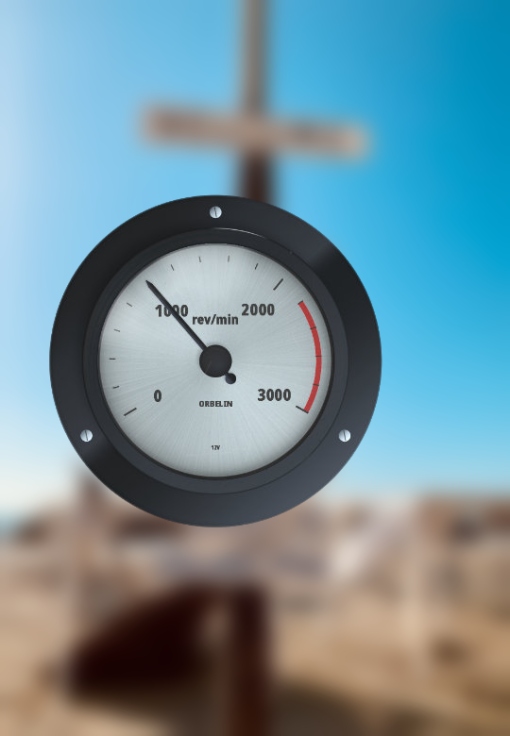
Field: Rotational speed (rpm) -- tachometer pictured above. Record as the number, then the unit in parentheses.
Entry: 1000 (rpm)
